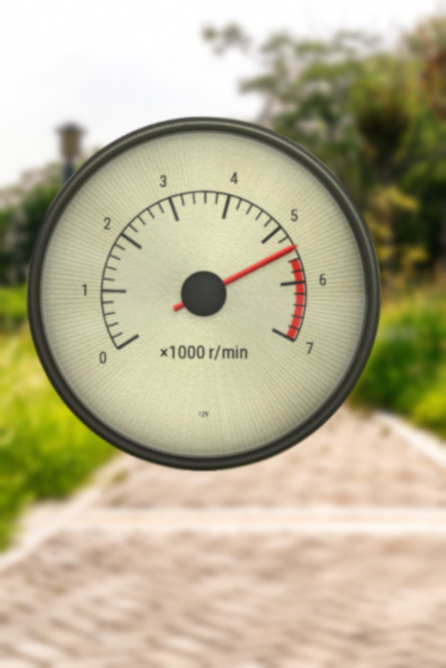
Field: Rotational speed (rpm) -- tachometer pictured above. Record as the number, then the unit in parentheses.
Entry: 5400 (rpm)
